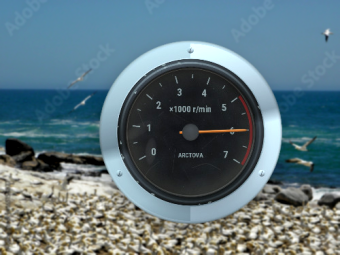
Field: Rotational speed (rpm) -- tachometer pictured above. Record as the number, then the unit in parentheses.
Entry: 6000 (rpm)
